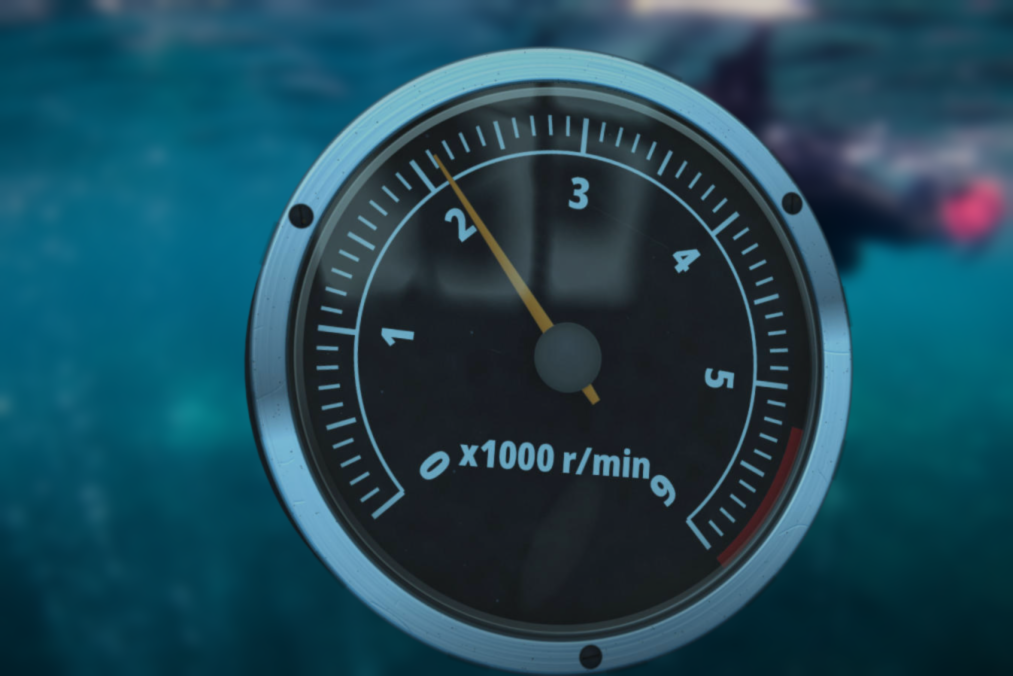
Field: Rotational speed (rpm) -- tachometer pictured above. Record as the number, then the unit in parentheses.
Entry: 2100 (rpm)
